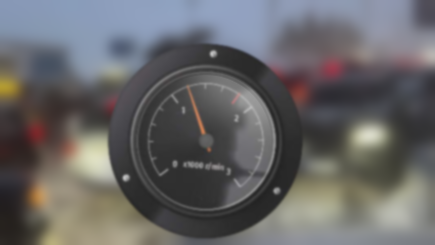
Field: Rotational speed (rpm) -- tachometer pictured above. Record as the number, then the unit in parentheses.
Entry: 1200 (rpm)
